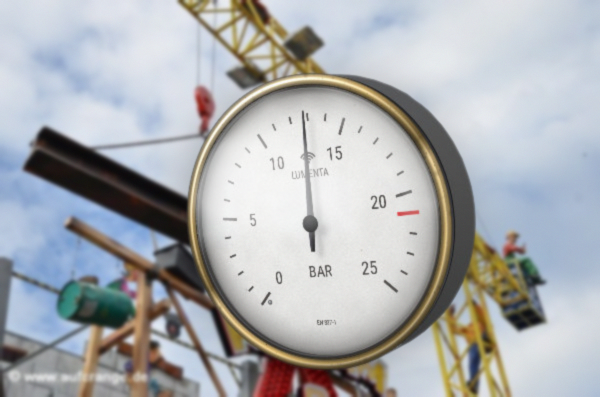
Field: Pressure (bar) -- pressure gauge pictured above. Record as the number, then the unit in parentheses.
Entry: 13 (bar)
